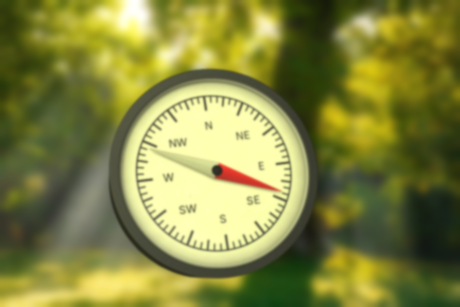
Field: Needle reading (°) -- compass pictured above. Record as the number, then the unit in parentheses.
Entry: 115 (°)
